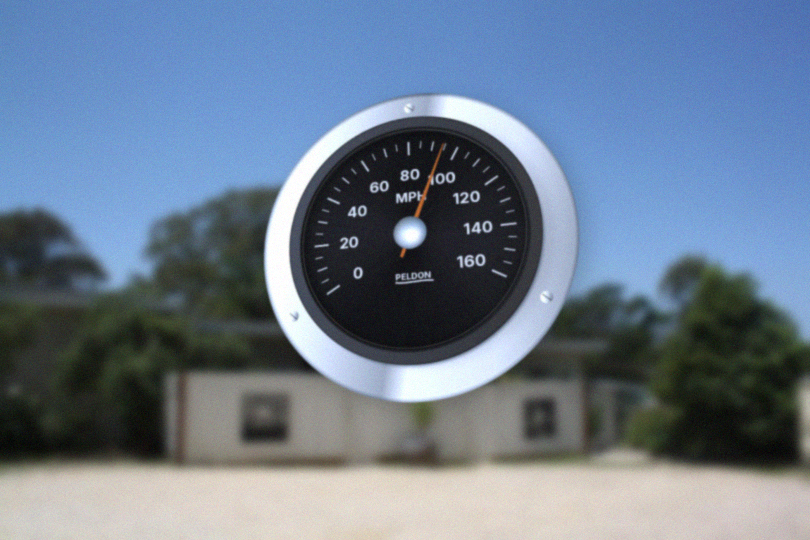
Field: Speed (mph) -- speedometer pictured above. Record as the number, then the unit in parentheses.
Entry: 95 (mph)
